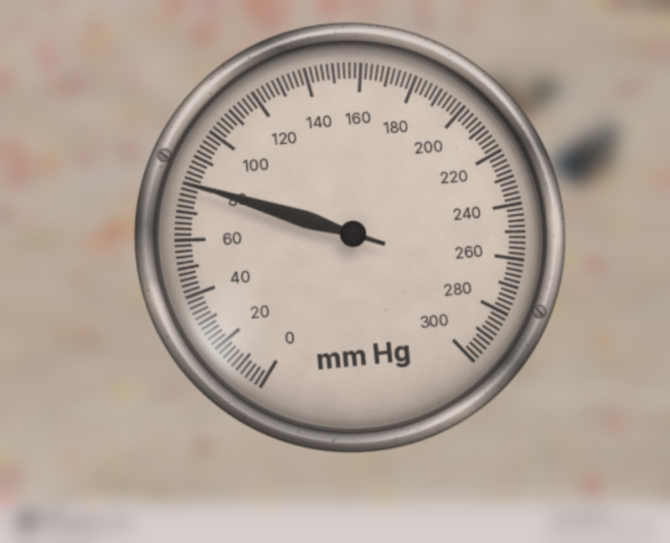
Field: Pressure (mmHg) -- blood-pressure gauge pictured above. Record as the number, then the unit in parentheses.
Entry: 80 (mmHg)
